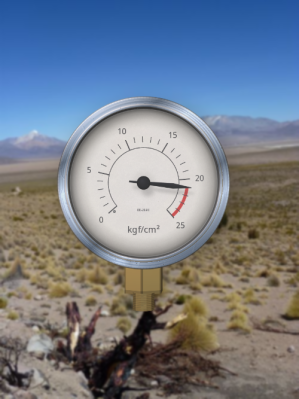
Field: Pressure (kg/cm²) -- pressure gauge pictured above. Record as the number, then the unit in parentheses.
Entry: 21 (kg/cm²)
